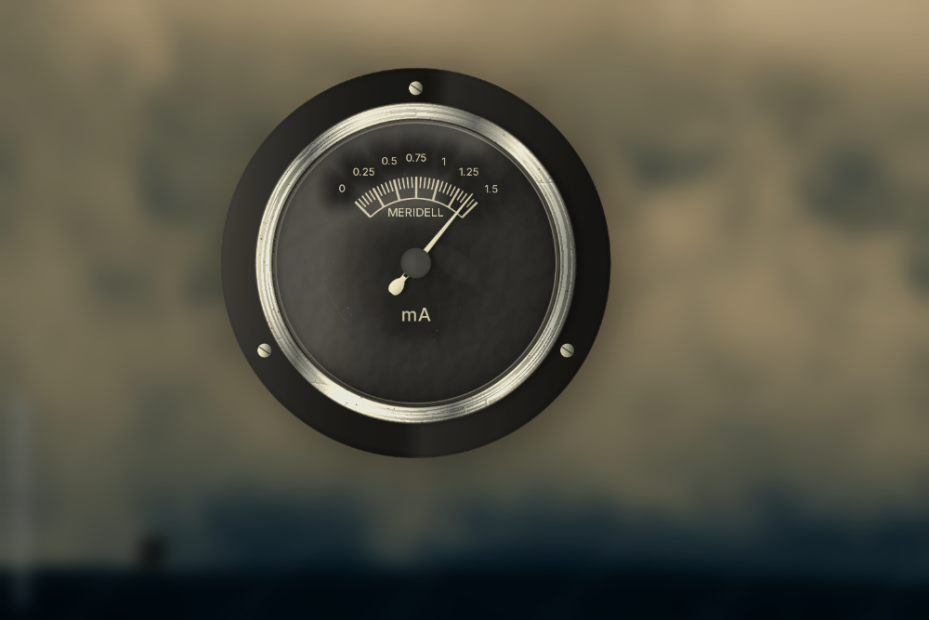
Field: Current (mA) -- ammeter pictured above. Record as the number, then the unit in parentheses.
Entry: 1.4 (mA)
